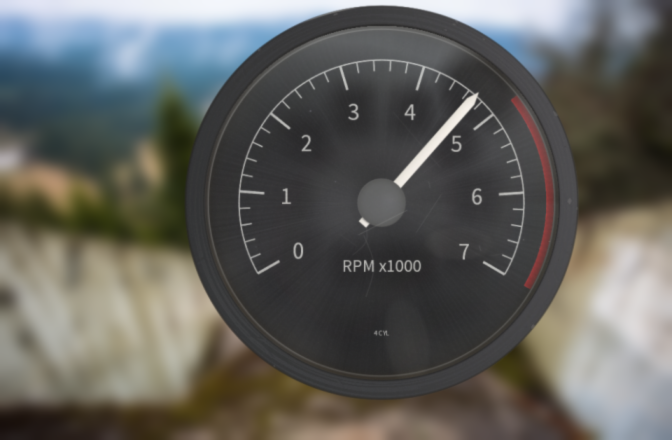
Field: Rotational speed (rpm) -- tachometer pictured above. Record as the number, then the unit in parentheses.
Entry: 4700 (rpm)
